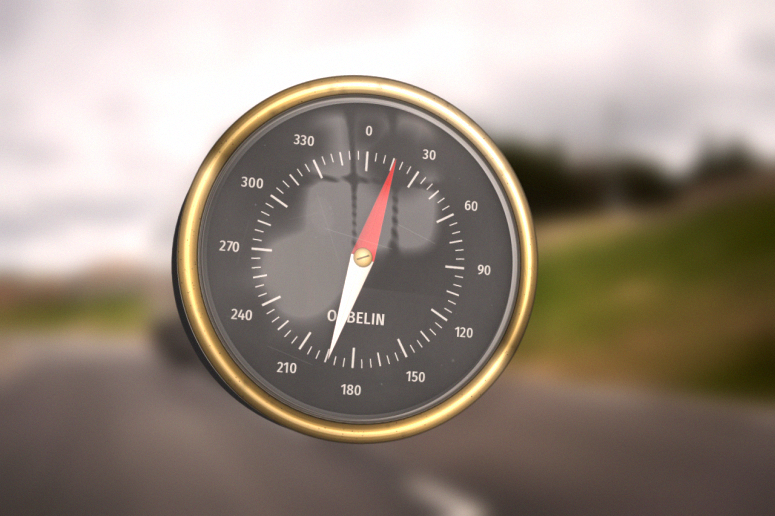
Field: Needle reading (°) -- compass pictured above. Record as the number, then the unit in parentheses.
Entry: 15 (°)
